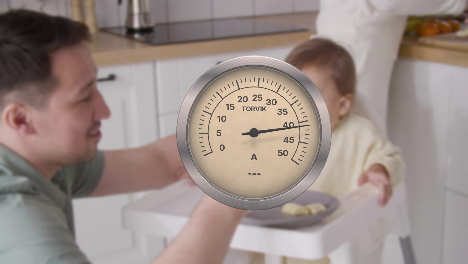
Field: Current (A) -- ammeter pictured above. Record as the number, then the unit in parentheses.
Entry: 41 (A)
